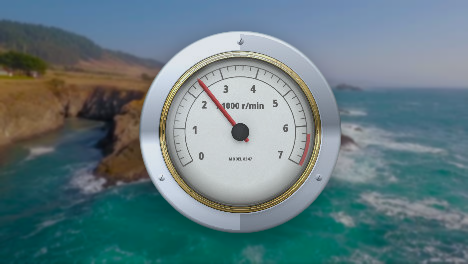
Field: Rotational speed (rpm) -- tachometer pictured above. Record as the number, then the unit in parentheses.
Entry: 2400 (rpm)
